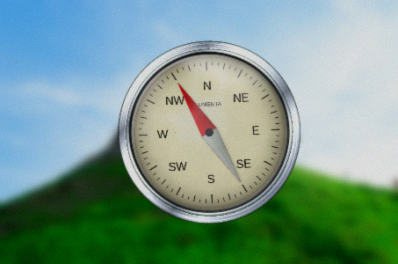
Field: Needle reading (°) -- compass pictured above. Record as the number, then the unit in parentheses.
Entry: 330 (°)
